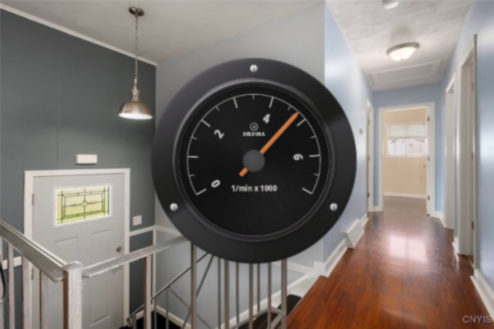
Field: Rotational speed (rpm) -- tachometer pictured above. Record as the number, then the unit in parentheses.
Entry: 4750 (rpm)
